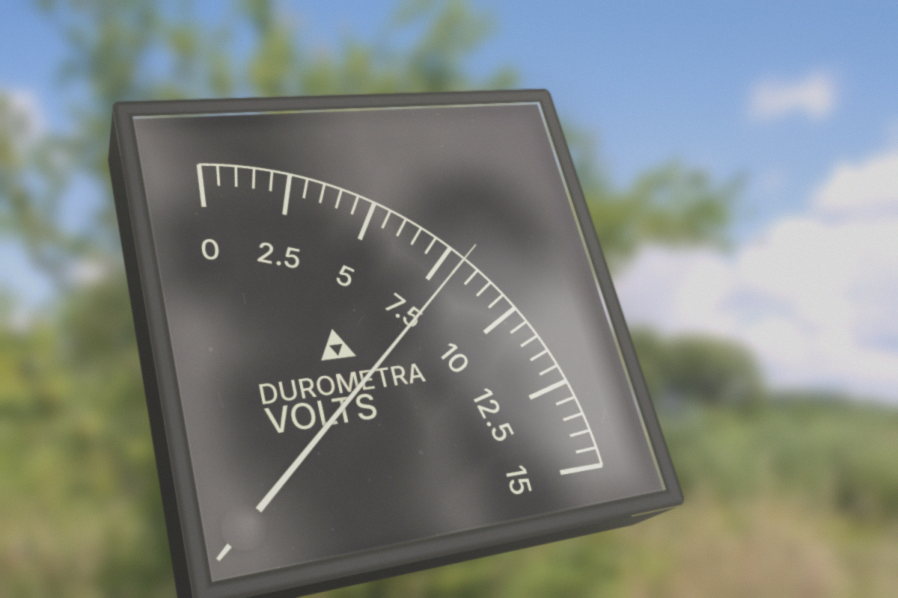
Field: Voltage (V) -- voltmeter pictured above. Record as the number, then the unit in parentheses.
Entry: 8 (V)
